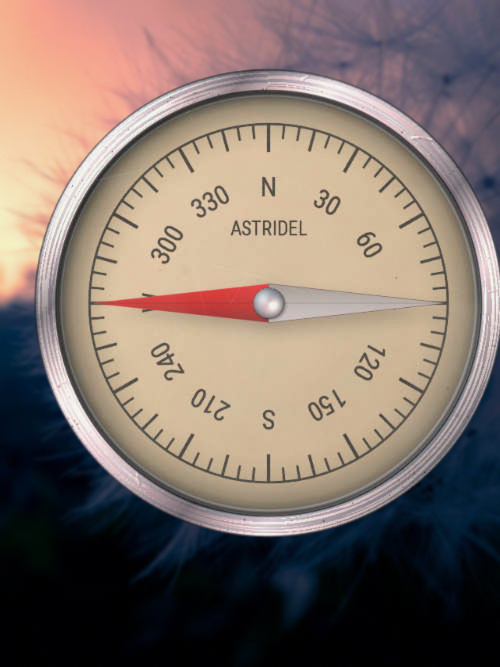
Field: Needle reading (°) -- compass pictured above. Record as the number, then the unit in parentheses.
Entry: 270 (°)
